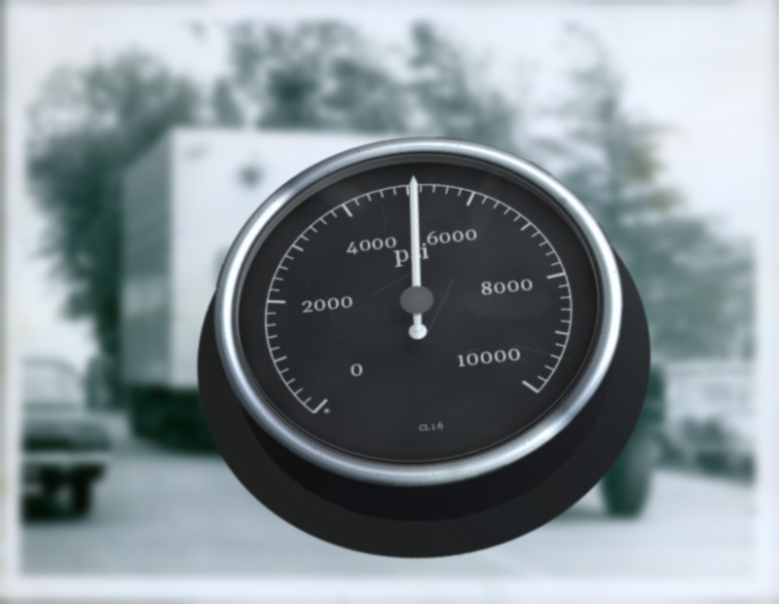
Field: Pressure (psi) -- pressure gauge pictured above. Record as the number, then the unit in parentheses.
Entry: 5100 (psi)
